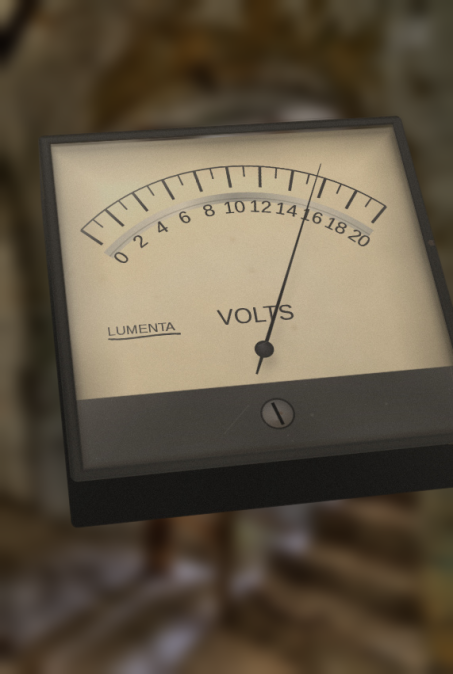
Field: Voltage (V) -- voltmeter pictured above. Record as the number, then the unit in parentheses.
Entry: 15.5 (V)
